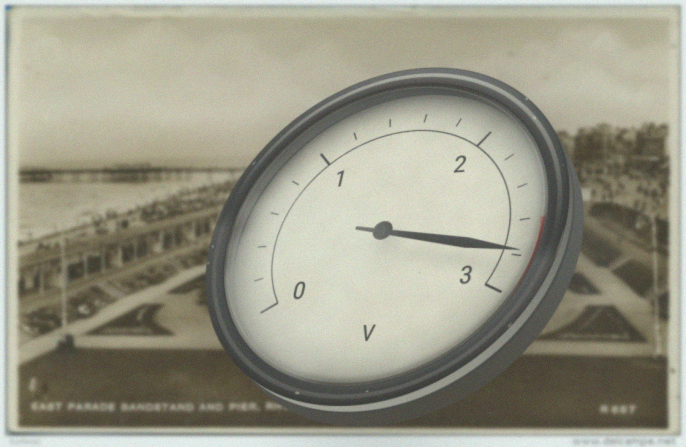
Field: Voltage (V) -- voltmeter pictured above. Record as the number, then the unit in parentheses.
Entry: 2.8 (V)
